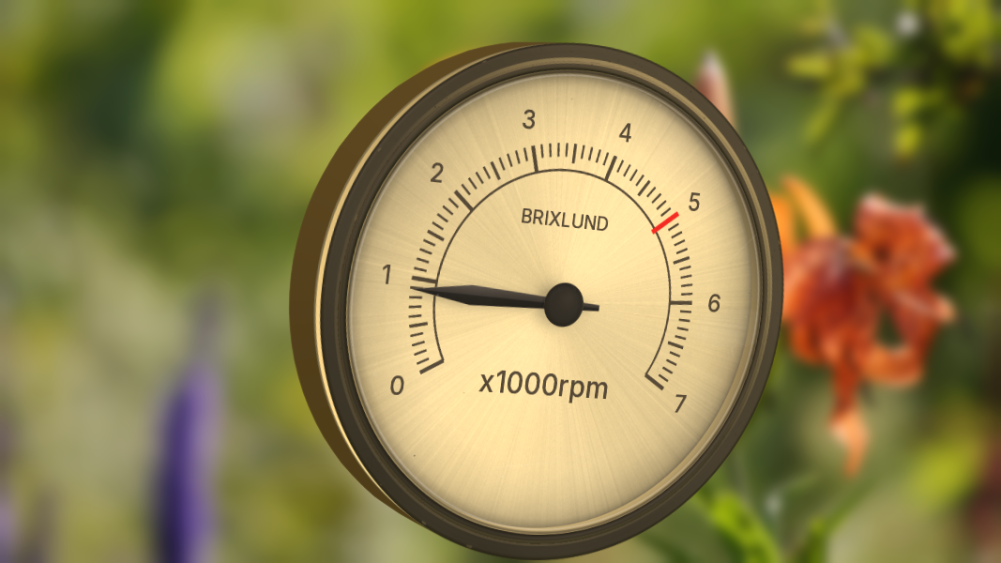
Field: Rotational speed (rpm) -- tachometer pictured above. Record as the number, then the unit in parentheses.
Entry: 900 (rpm)
